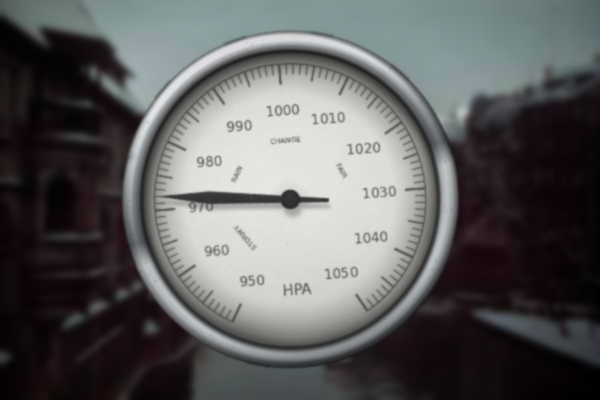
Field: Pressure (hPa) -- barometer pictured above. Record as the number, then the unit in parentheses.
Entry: 972 (hPa)
